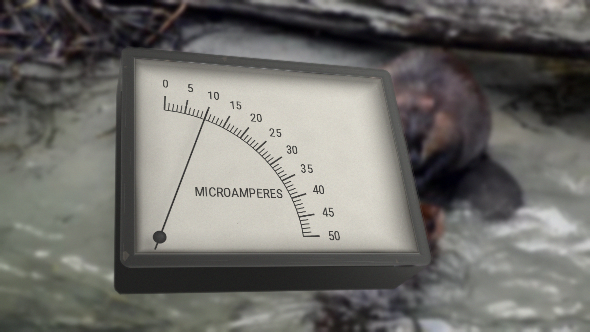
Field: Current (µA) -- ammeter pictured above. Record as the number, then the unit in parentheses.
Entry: 10 (µA)
